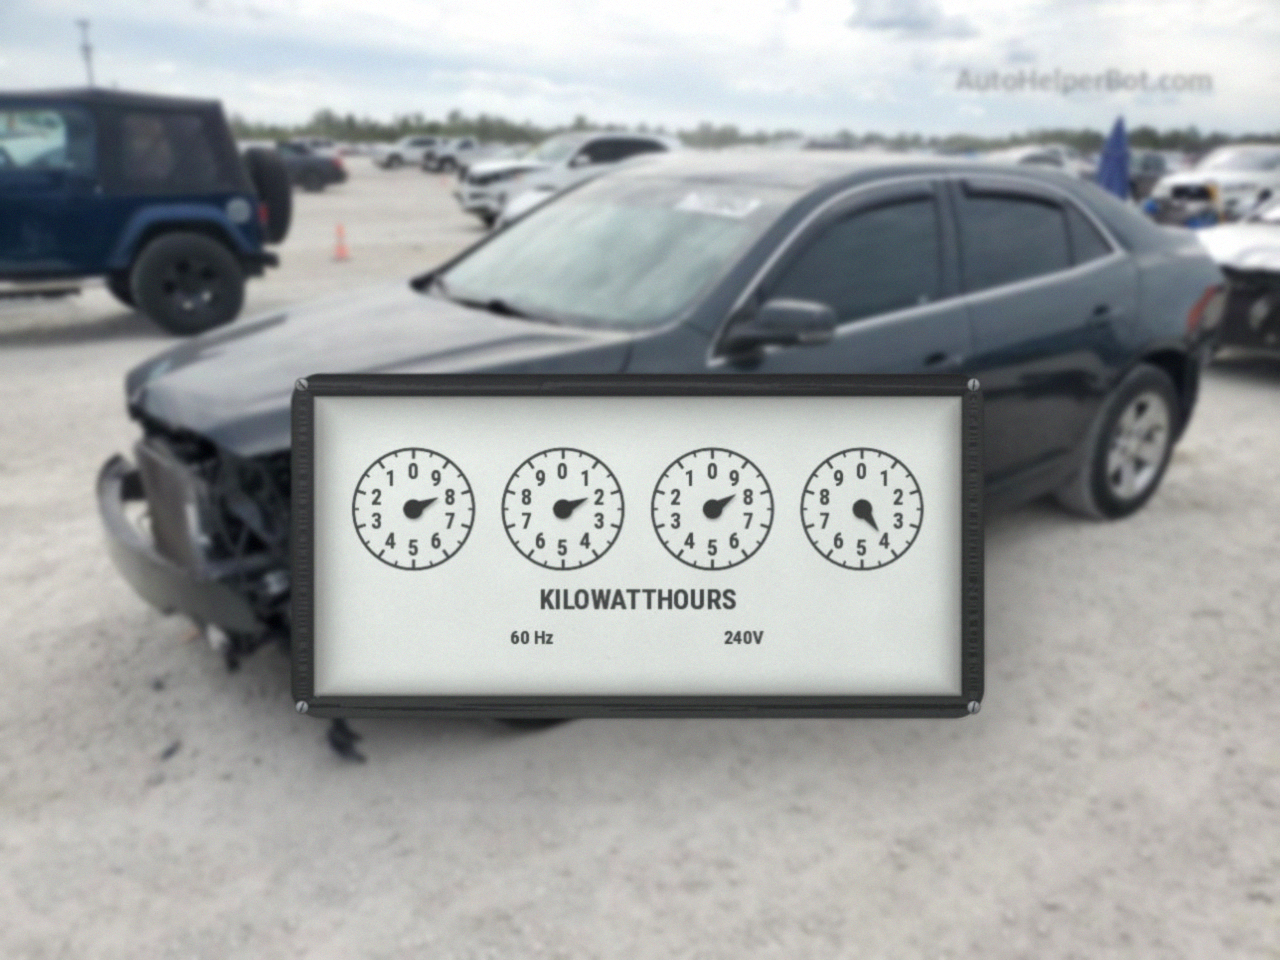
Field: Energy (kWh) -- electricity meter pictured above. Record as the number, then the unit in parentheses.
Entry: 8184 (kWh)
